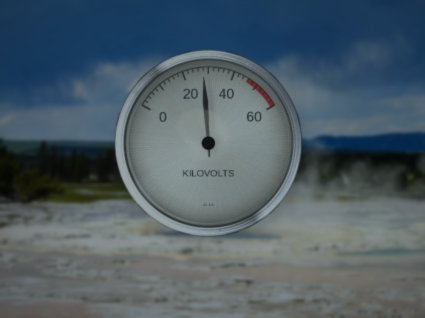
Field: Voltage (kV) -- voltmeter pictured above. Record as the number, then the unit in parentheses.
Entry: 28 (kV)
